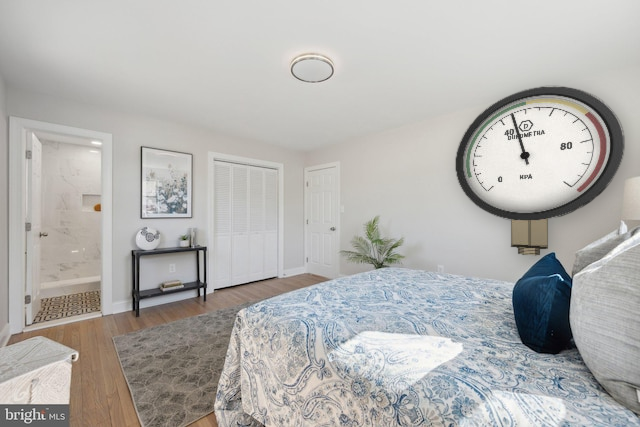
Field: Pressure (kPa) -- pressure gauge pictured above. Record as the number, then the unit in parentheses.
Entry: 45 (kPa)
